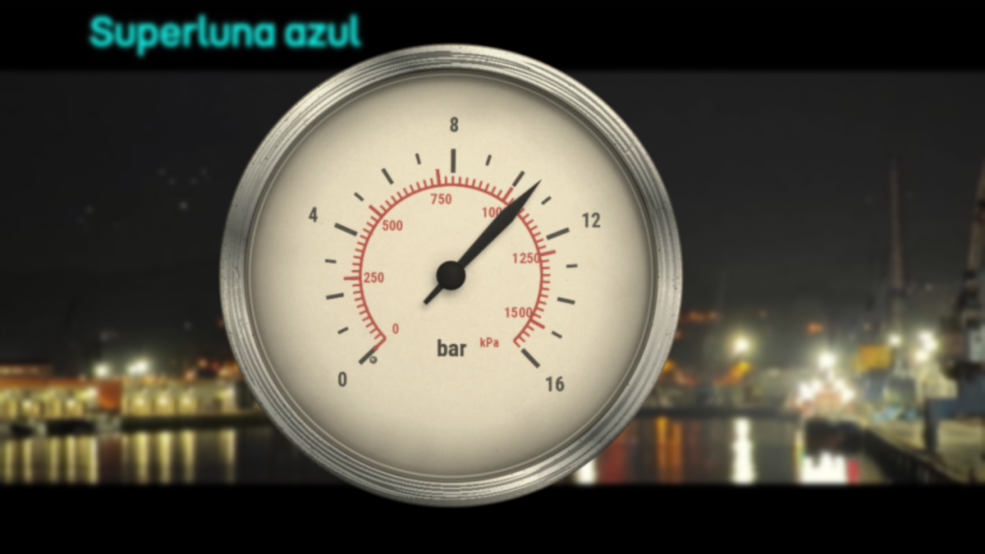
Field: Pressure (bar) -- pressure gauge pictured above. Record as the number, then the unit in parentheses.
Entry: 10.5 (bar)
